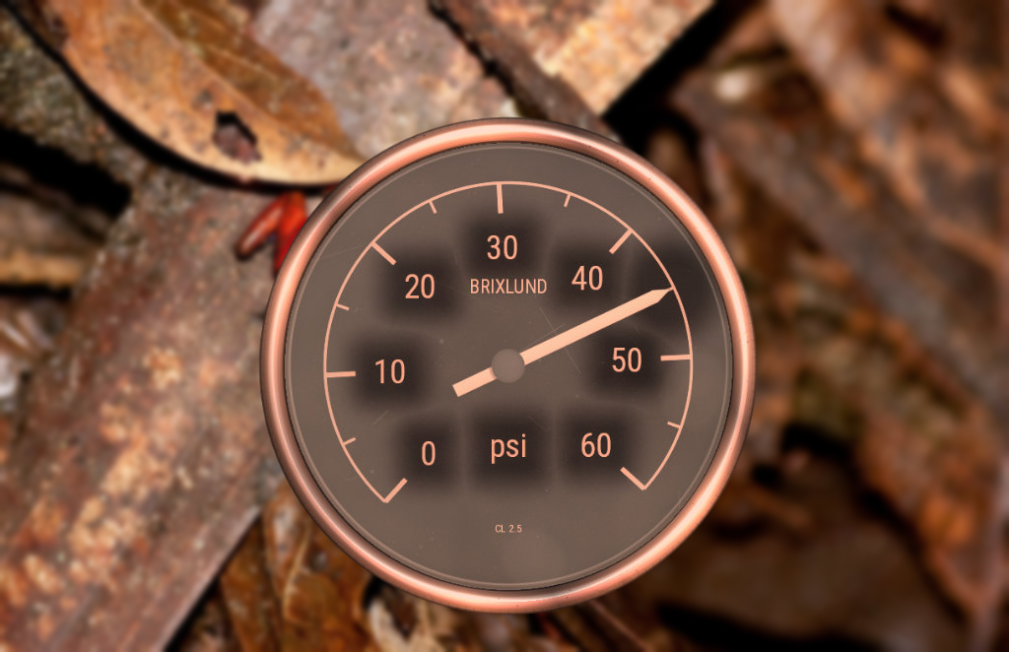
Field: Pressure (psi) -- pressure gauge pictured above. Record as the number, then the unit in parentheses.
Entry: 45 (psi)
